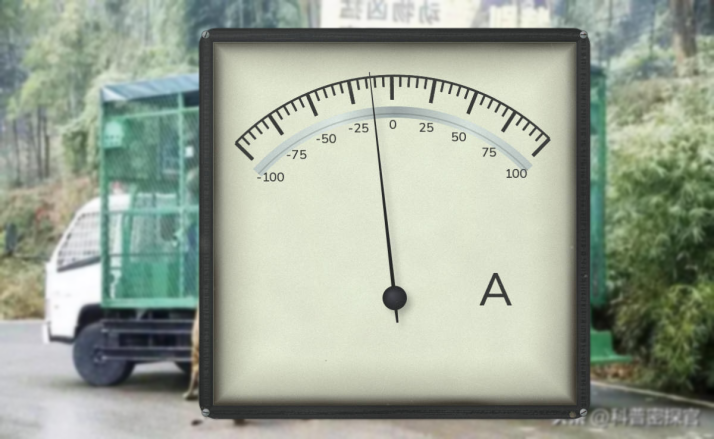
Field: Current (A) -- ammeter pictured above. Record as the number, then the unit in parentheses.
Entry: -12.5 (A)
